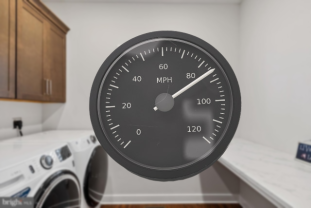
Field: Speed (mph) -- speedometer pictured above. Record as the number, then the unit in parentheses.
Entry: 86 (mph)
